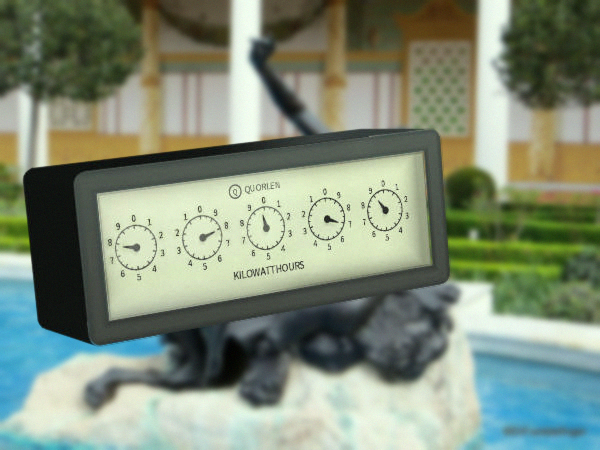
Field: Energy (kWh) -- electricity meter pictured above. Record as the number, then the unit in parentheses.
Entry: 77969 (kWh)
